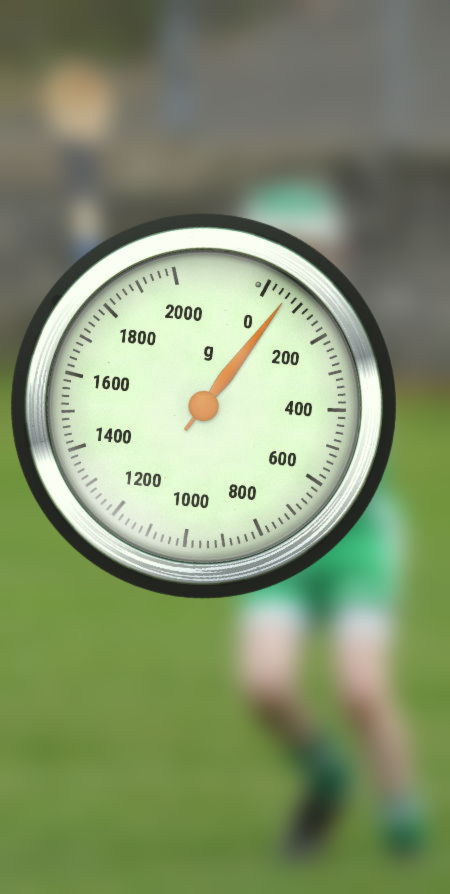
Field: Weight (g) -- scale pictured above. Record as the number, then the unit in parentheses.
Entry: 60 (g)
